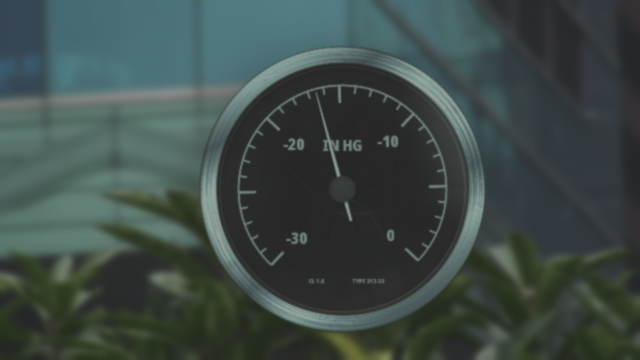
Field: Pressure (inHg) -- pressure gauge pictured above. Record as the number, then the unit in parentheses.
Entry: -16.5 (inHg)
